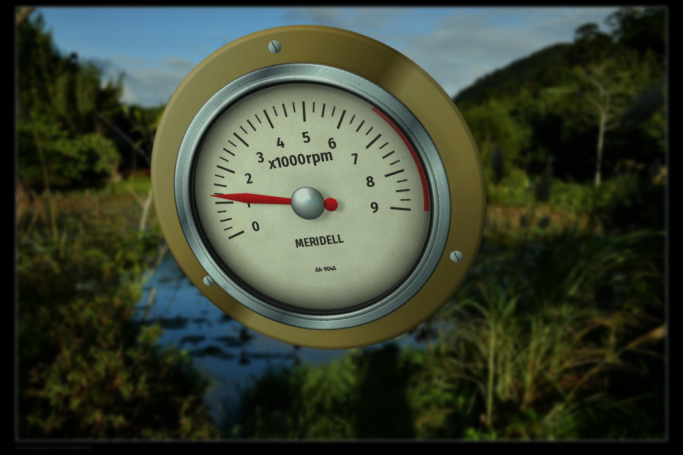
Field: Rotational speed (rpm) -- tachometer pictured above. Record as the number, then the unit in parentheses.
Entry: 1250 (rpm)
